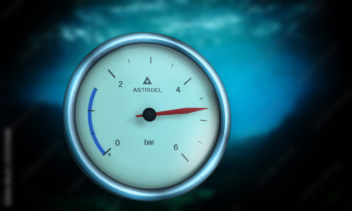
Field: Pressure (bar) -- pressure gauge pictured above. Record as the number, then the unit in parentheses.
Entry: 4.75 (bar)
